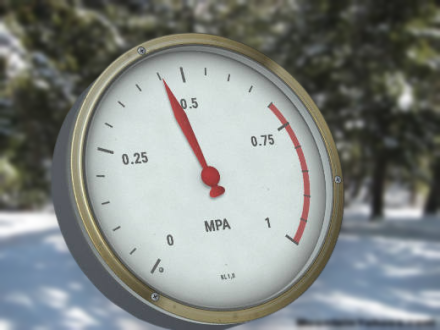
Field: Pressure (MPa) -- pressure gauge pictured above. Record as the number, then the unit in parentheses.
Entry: 0.45 (MPa)
